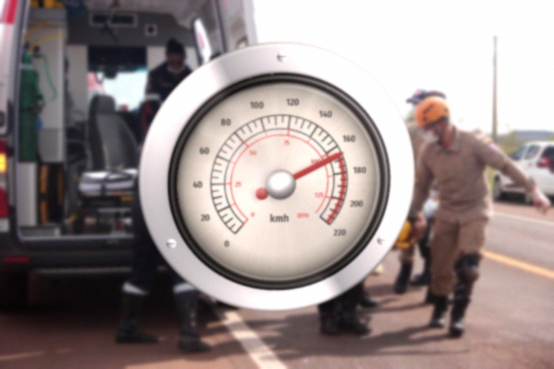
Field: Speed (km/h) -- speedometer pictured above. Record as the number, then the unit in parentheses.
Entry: 165 (km/h)
